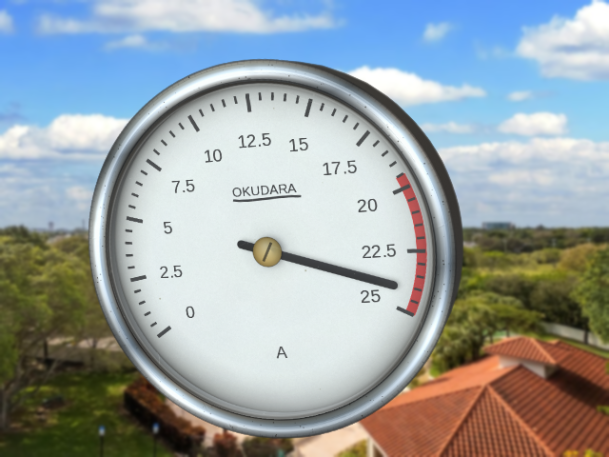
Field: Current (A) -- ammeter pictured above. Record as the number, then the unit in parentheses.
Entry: 24 (A)
